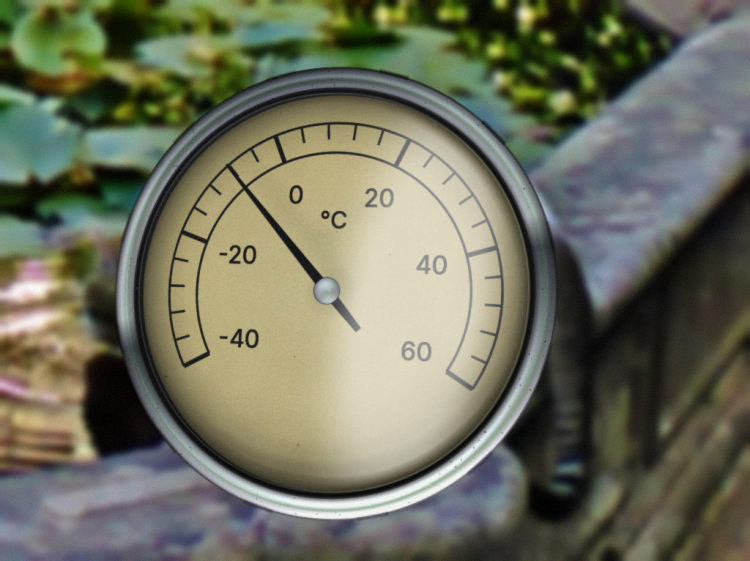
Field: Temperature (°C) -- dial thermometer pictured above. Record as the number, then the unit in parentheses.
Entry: -8 (°C)
